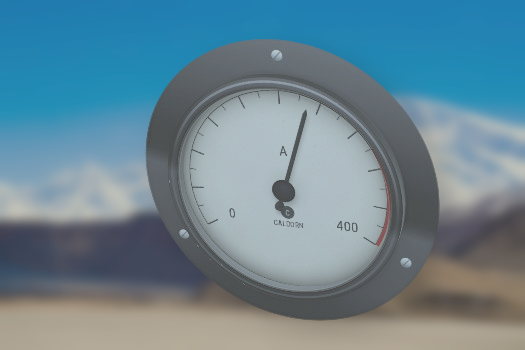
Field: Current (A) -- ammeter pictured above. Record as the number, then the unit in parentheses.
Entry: 230 (A)
